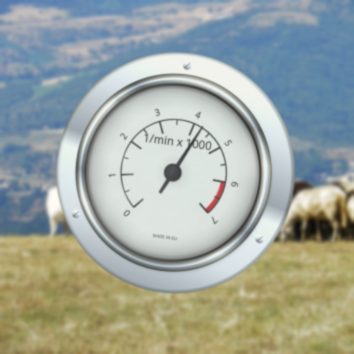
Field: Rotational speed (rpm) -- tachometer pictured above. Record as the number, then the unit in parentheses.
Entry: 4250 (rpm)
